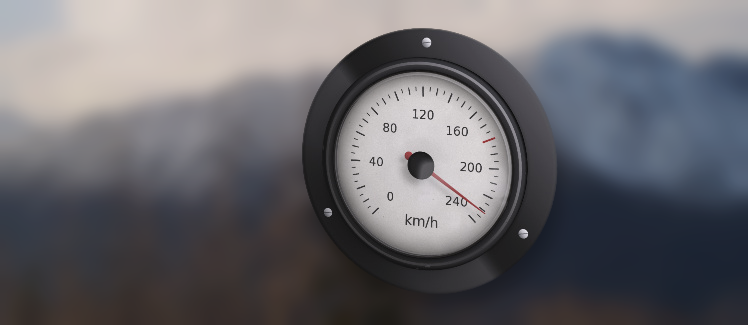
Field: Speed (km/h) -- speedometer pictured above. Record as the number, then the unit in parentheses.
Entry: 230 (km/h)
